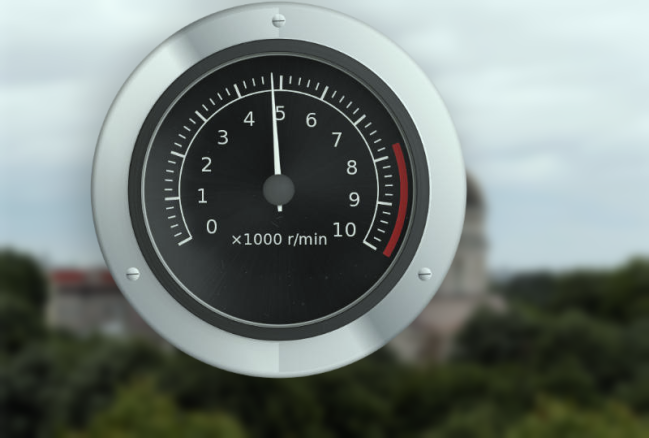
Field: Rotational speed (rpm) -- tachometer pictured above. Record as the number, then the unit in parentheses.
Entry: 4800 (rpm)
